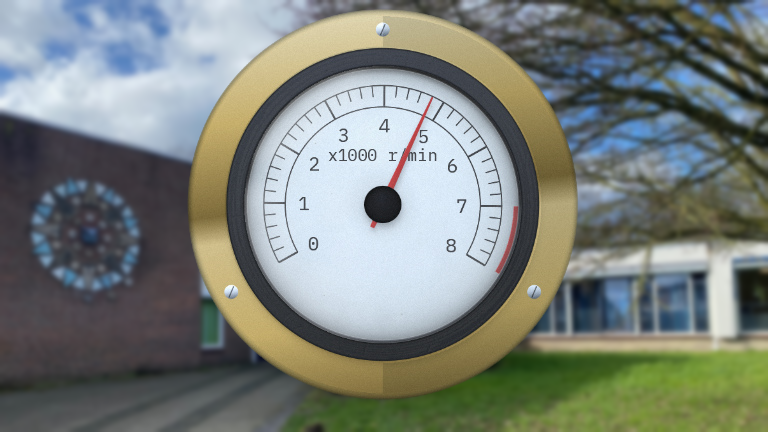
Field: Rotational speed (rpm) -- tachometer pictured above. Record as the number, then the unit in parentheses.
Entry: 4800 (rpm)
